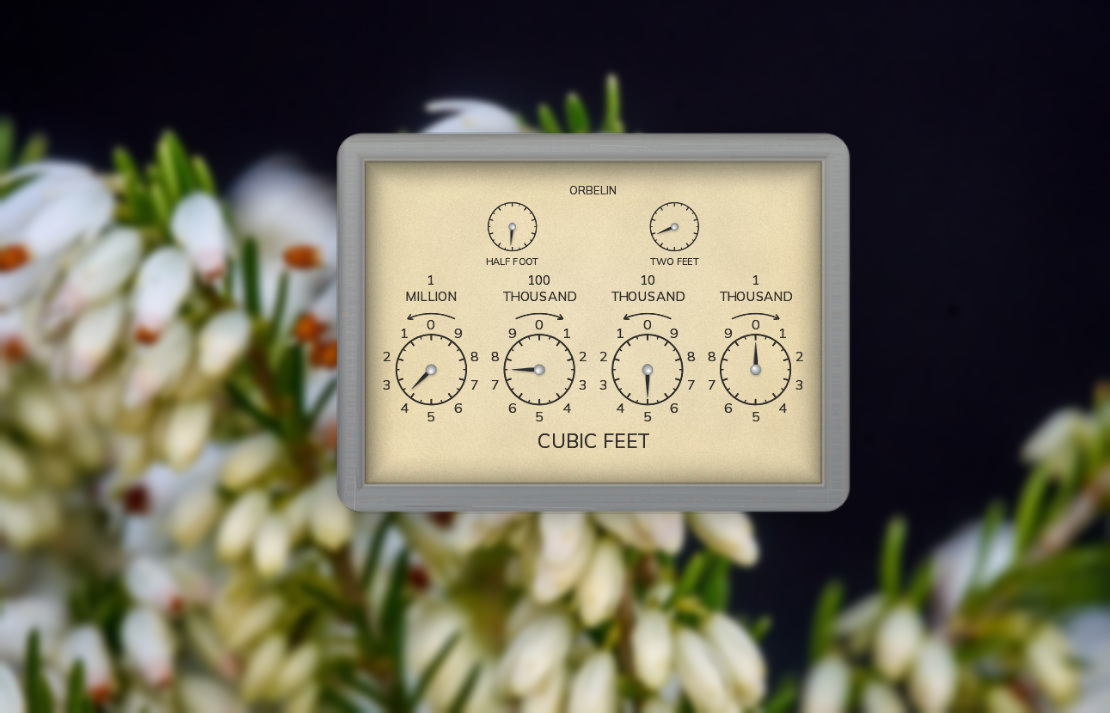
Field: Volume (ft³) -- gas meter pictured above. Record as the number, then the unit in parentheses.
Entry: 375000 (ft³)
